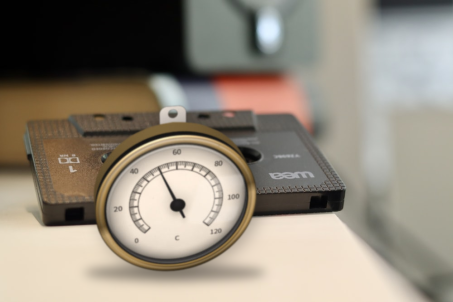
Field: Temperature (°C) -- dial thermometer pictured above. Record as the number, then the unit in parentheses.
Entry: 50 (°C)
